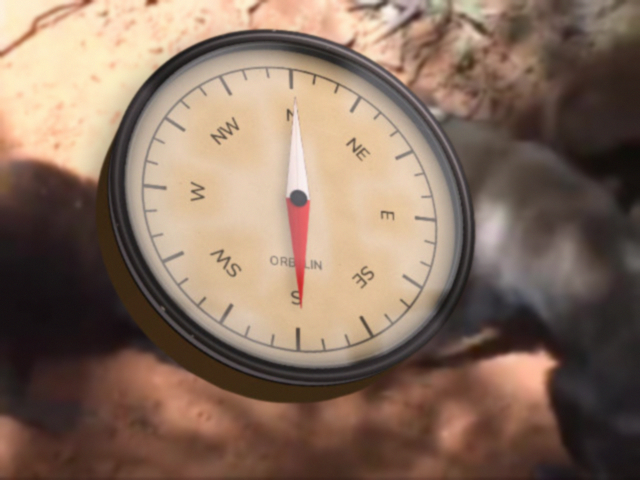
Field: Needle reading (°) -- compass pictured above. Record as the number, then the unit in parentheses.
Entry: 180 (°)
